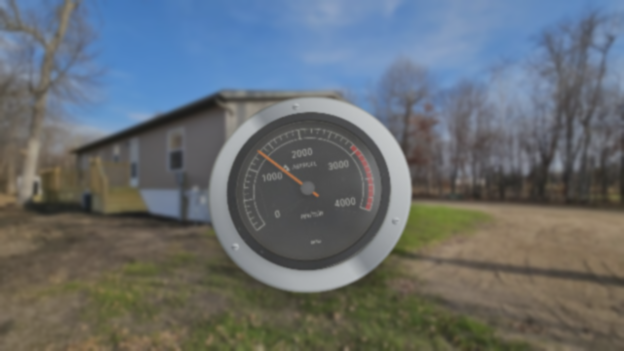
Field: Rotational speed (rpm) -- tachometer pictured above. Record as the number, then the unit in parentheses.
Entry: 1300 (rpm)
